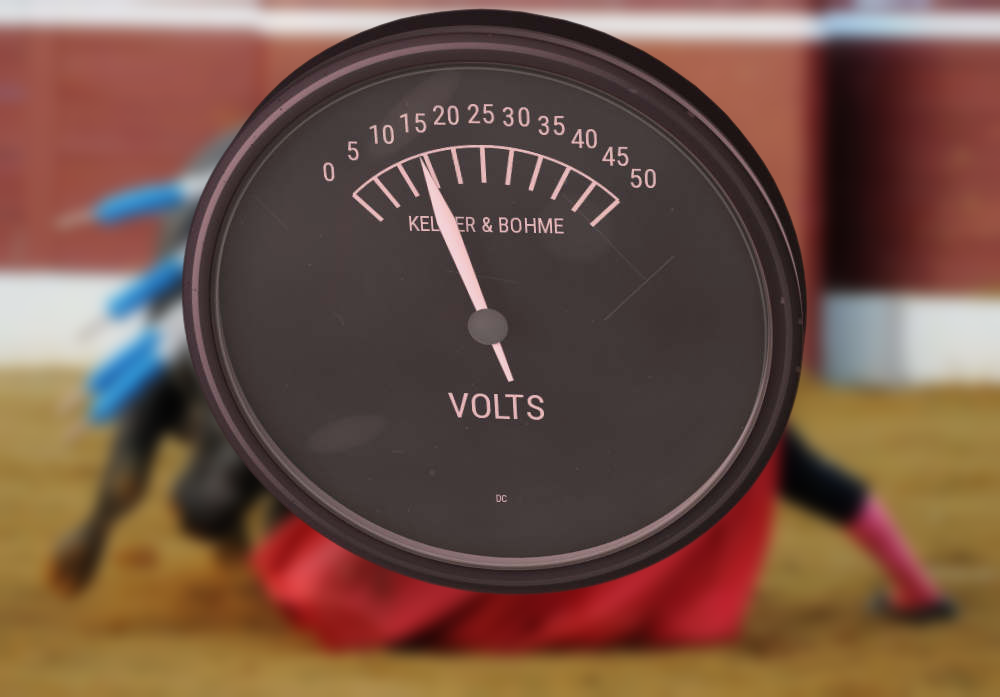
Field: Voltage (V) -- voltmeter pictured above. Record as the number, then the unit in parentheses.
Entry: 15 (V)
